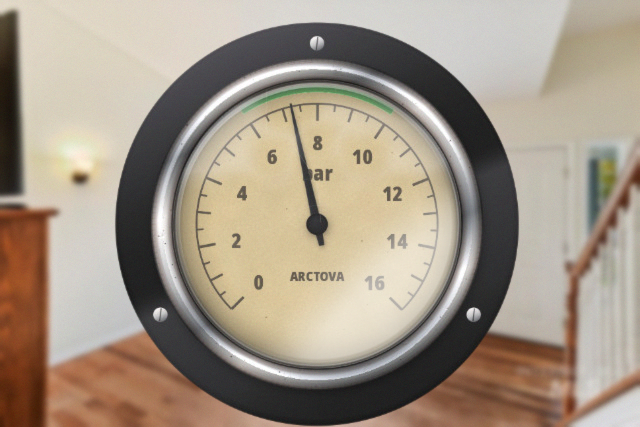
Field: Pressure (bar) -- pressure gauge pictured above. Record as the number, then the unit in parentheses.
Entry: 7.25 (bar)
